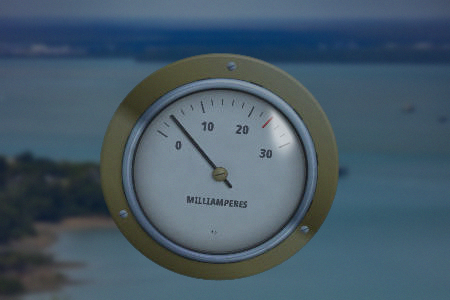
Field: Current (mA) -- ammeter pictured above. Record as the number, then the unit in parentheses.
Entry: 4 (mA)
